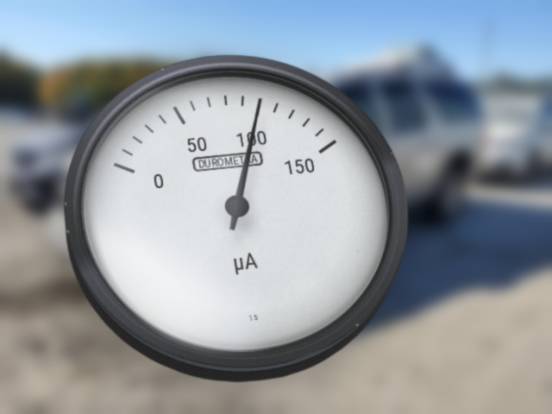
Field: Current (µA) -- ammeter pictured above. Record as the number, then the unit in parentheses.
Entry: 100 (µA)
